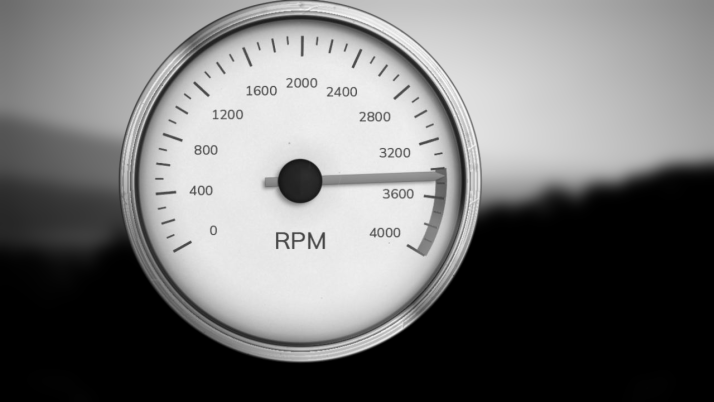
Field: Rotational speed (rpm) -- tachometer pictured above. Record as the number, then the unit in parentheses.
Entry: 3450 (rpm)
